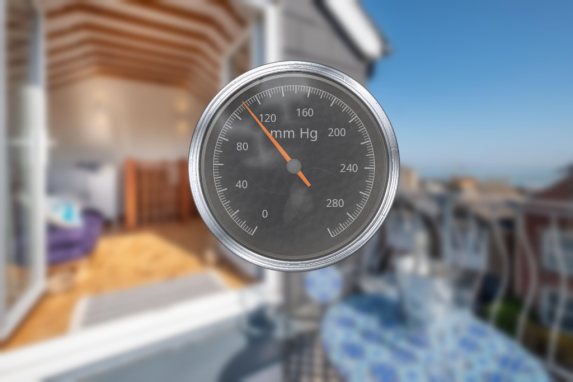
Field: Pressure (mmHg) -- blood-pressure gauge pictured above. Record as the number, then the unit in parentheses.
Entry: 110 (mmHg)
